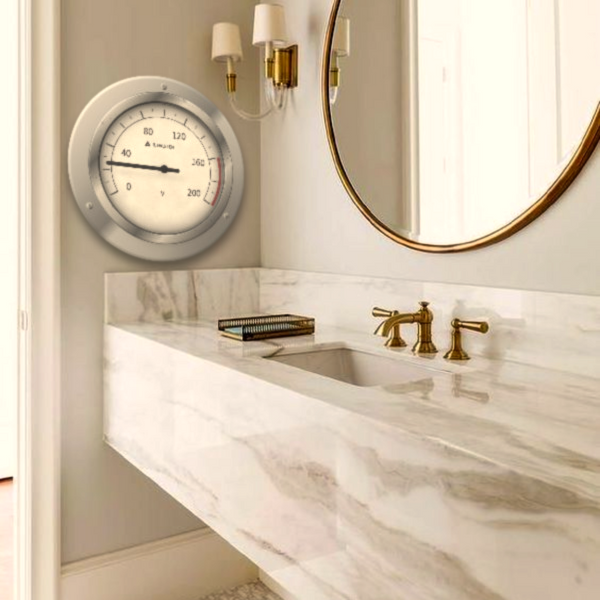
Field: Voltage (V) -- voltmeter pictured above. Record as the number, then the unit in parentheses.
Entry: 25 (V)
